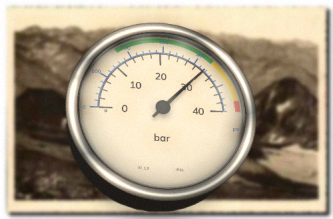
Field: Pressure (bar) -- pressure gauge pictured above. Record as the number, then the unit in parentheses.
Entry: 30 (bar)
